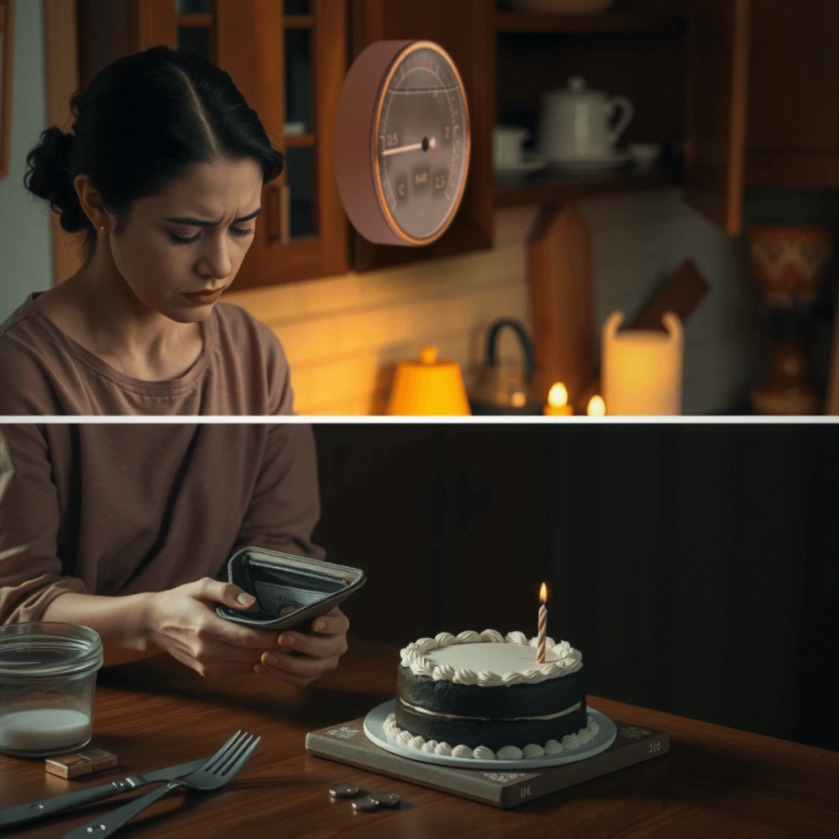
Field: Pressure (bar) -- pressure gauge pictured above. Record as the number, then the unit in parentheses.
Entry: 0.4 (bar)
